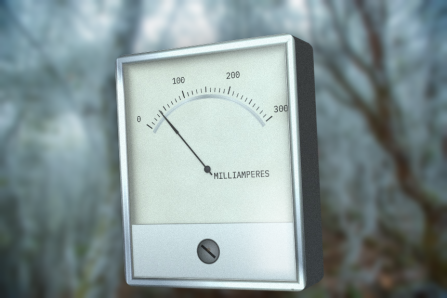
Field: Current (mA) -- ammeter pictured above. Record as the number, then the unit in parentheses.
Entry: 40 (mA)
